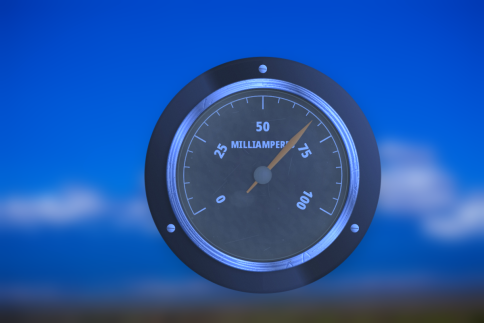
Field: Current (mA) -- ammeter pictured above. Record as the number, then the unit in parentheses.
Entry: 67.5 (mA)
